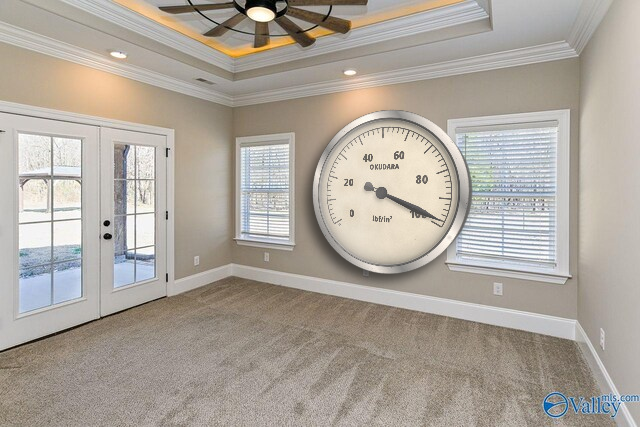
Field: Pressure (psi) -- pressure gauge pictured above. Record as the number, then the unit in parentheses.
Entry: 98 (psi)
